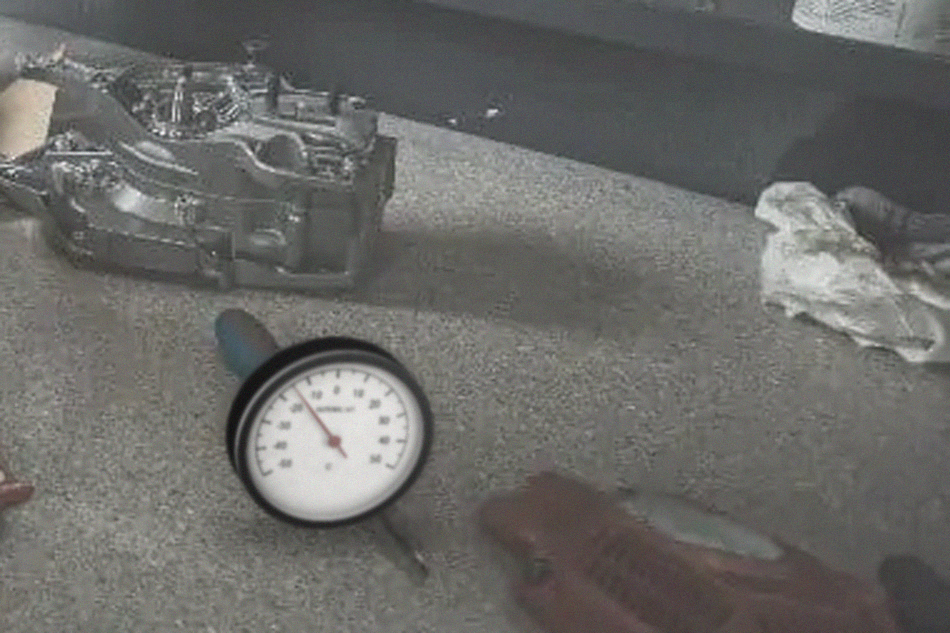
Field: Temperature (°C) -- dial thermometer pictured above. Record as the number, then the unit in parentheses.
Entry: -15 (°C)
